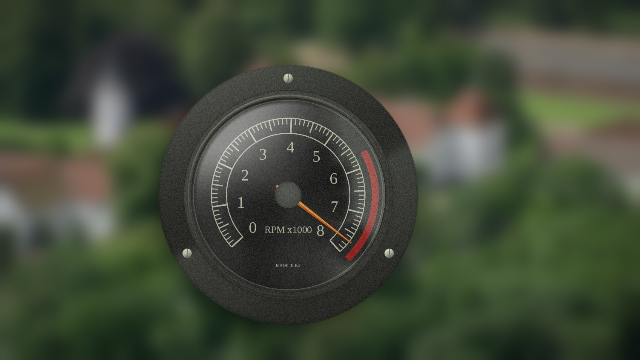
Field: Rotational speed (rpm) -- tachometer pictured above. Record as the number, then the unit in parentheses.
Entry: 7700 (rpm)
